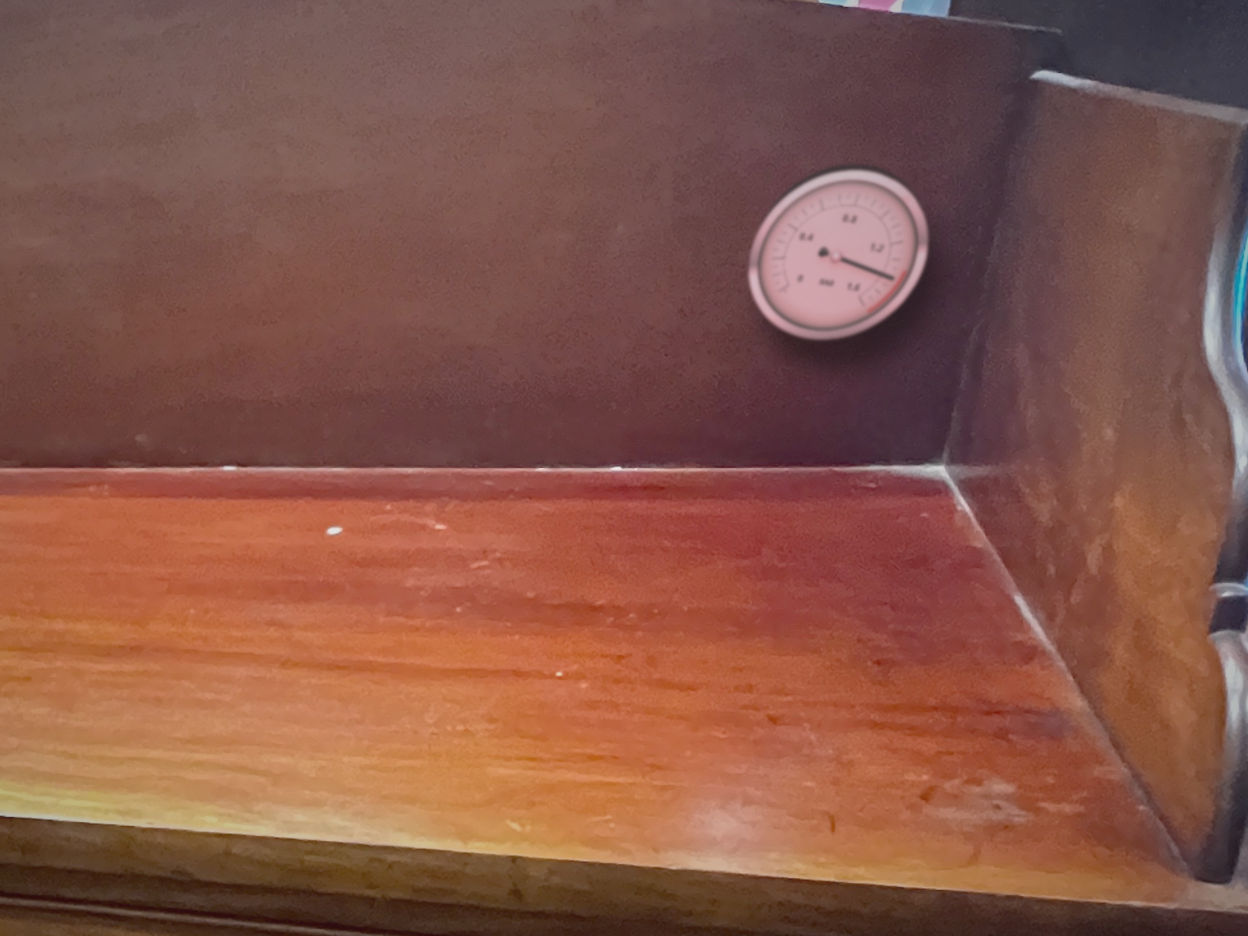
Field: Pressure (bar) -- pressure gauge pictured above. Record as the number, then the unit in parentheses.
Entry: 1.4 (bar)
